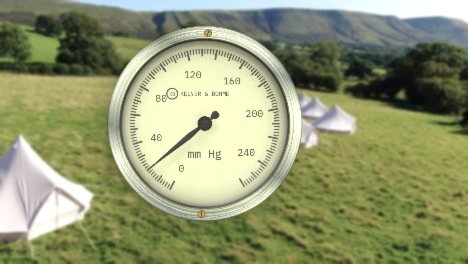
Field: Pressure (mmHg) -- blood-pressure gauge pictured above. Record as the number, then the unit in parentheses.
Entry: 20 (mmHg)
